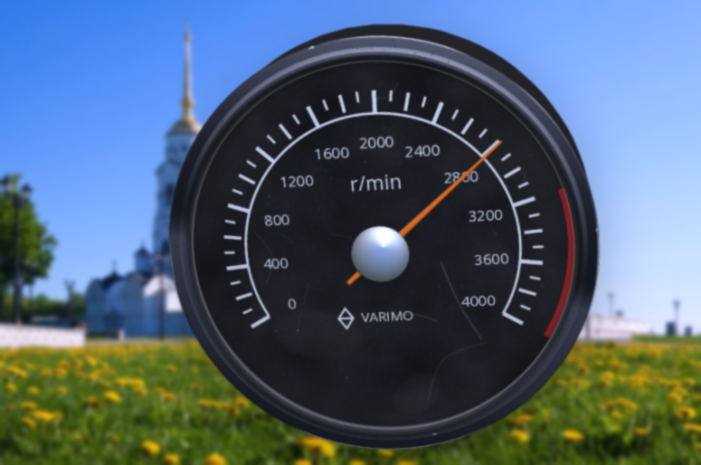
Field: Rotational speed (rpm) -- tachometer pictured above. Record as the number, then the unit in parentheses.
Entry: 2800 (rpm)
